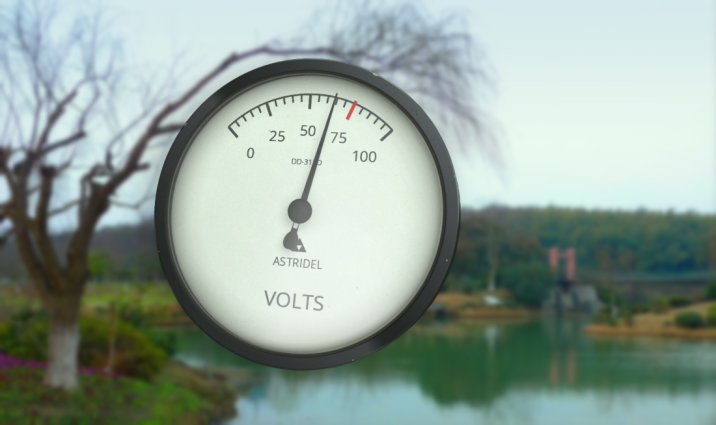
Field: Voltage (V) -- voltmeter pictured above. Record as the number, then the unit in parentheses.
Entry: 65 (V)
